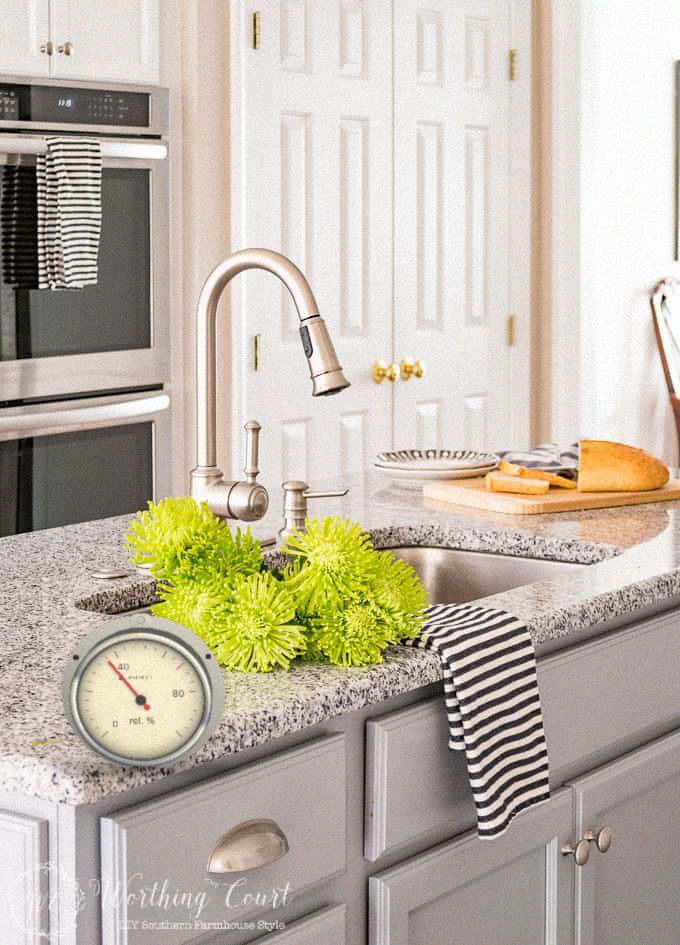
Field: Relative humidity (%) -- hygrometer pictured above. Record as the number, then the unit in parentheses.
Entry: 36 (%)
